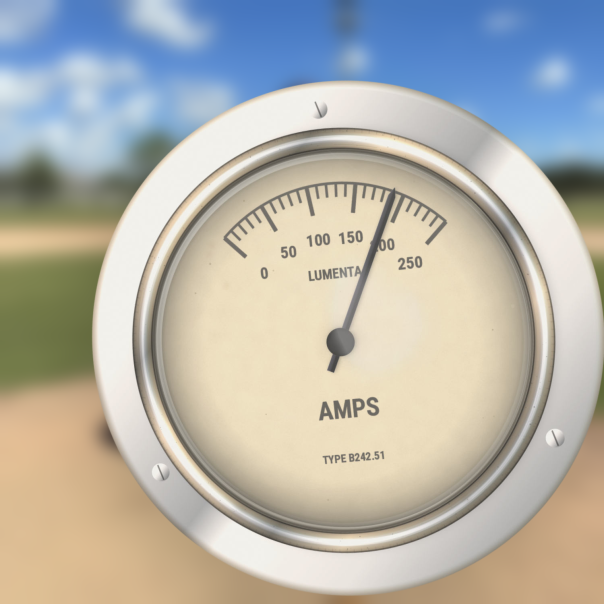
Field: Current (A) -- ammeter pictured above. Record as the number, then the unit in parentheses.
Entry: 190 (A)
